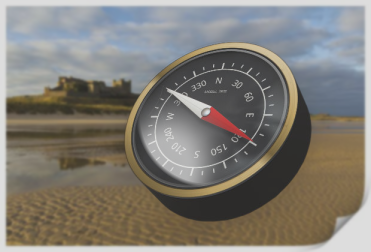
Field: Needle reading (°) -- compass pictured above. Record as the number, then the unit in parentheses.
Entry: 120 (°)
